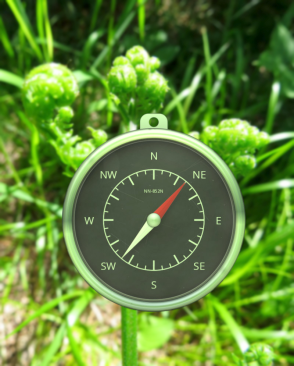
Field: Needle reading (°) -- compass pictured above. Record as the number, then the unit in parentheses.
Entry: 40 (°)
